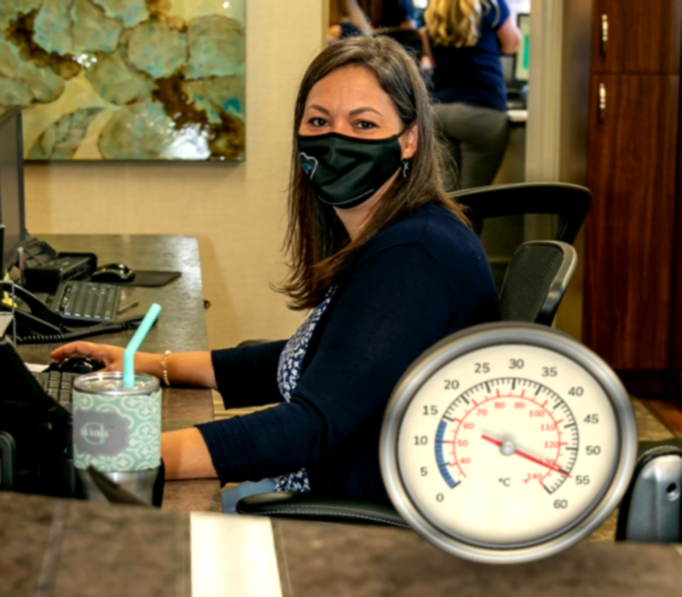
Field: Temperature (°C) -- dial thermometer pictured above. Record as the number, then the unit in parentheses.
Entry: 55 (°C)
